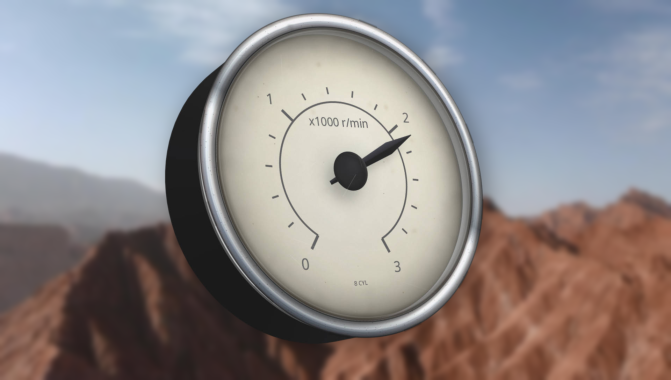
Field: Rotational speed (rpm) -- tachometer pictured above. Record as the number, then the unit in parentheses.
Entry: 2100 (rpm)
